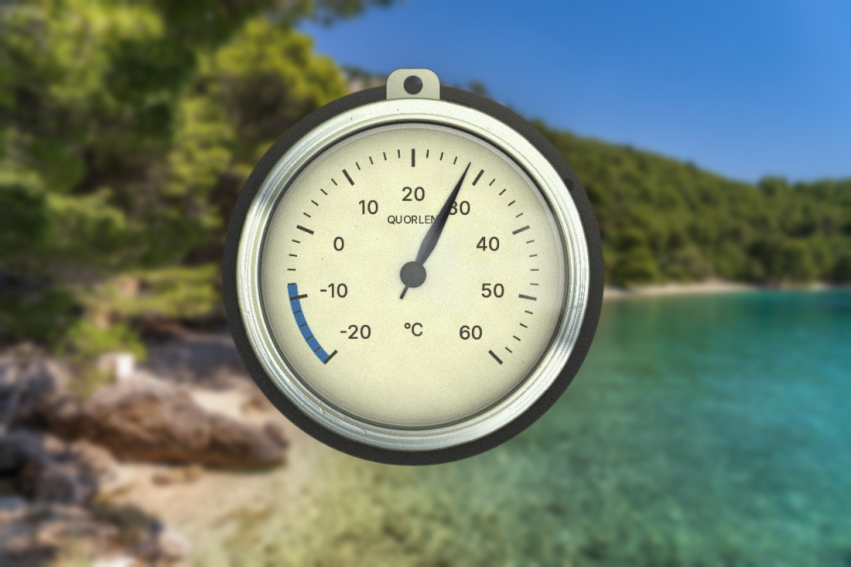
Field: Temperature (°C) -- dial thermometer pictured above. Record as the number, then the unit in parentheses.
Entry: 28 (°C)
